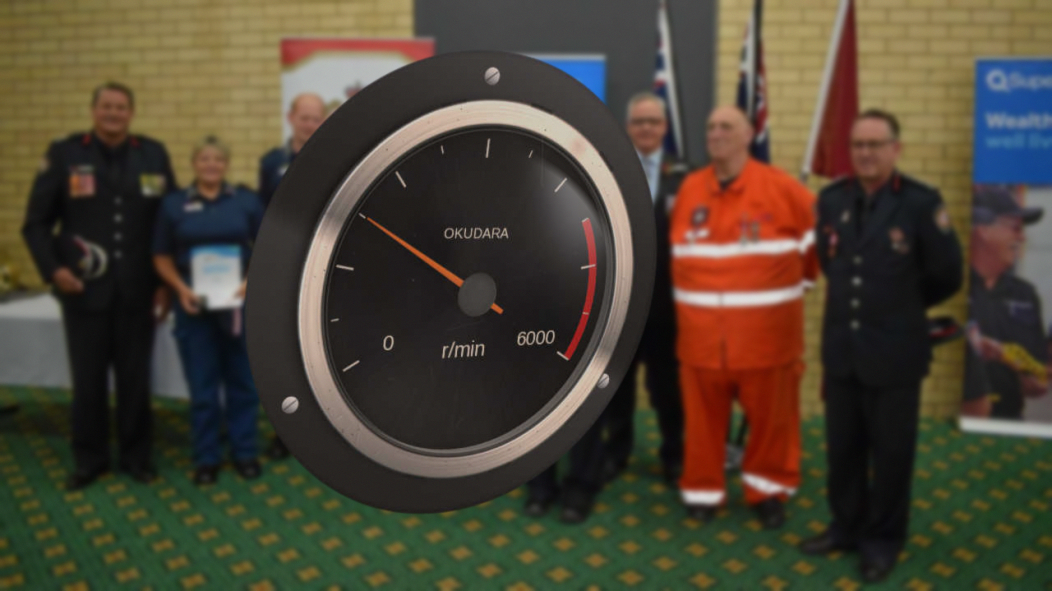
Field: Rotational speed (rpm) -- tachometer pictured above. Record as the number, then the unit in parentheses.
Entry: 1500 (rpm)
